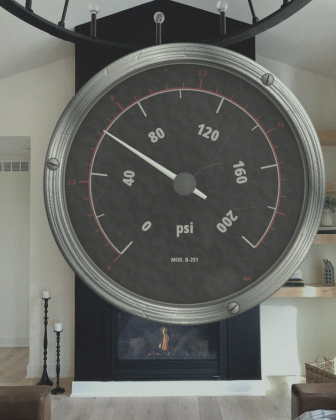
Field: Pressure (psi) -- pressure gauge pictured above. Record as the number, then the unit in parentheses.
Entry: 60 (psi)
